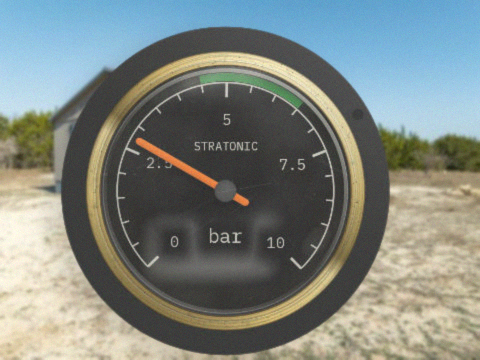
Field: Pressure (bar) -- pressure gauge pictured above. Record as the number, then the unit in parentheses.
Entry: 2.75 (bar)
